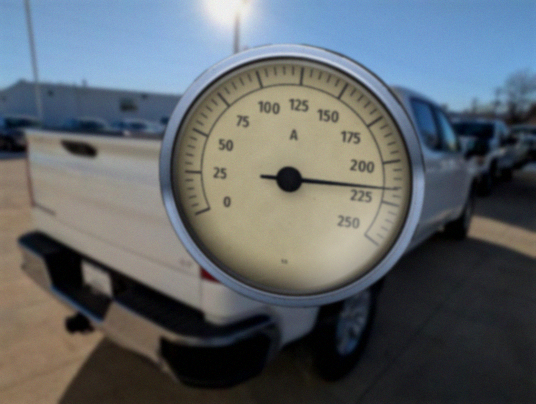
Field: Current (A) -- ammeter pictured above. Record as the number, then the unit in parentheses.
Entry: 215 (A)
